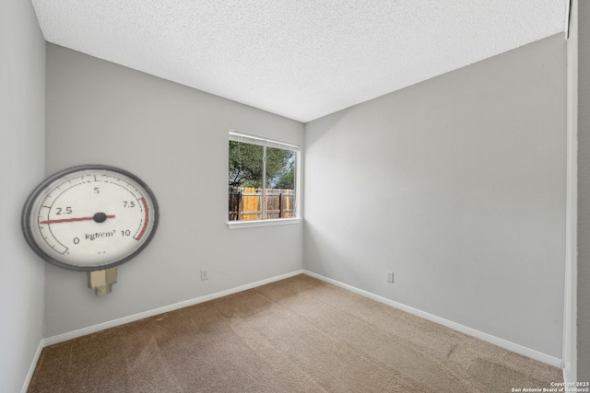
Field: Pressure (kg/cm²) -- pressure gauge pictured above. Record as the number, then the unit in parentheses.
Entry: 1.75 (kg/cm²)
